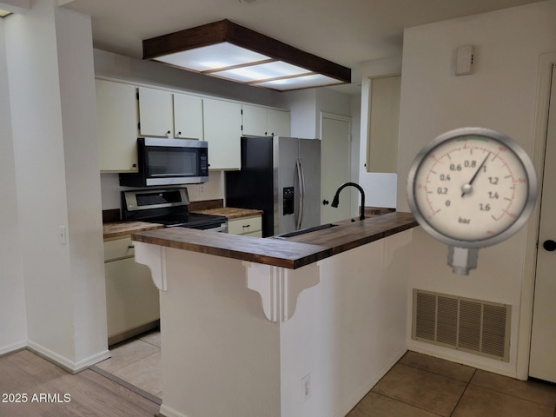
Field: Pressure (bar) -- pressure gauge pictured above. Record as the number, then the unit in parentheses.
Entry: 0.95 (bar)
